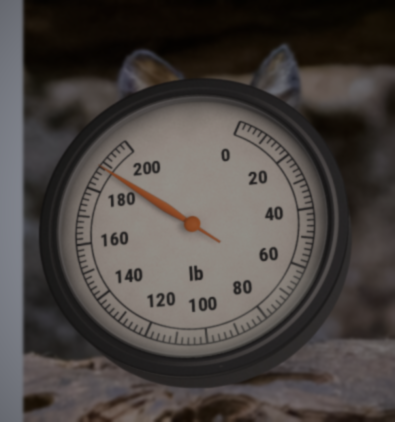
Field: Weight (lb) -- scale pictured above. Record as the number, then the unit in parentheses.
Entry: 188 (lb)
